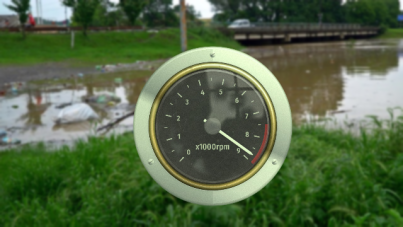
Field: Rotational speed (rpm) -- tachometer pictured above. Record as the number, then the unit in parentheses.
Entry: 8750 (rpm)
